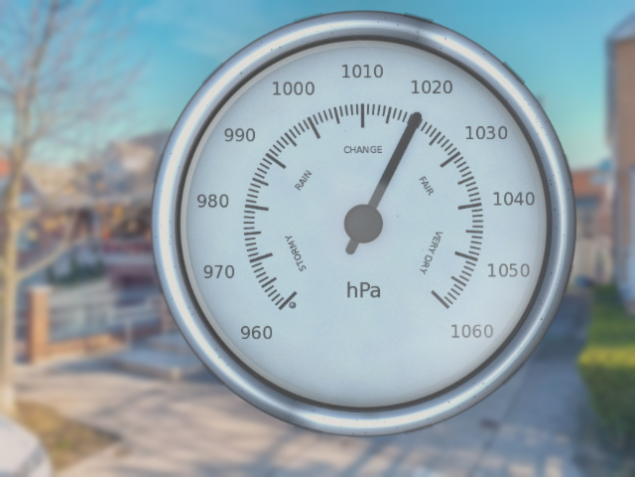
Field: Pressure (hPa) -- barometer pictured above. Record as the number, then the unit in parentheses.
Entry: 1020 (hPa)
